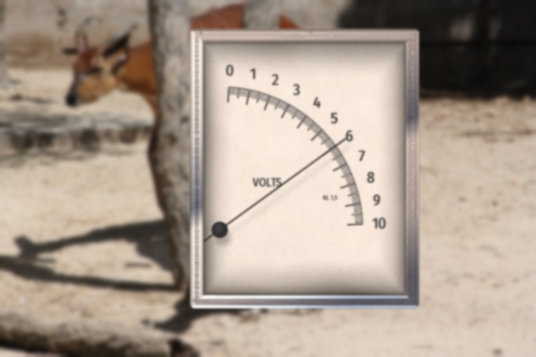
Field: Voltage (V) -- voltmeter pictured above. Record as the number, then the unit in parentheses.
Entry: 6 (V)
